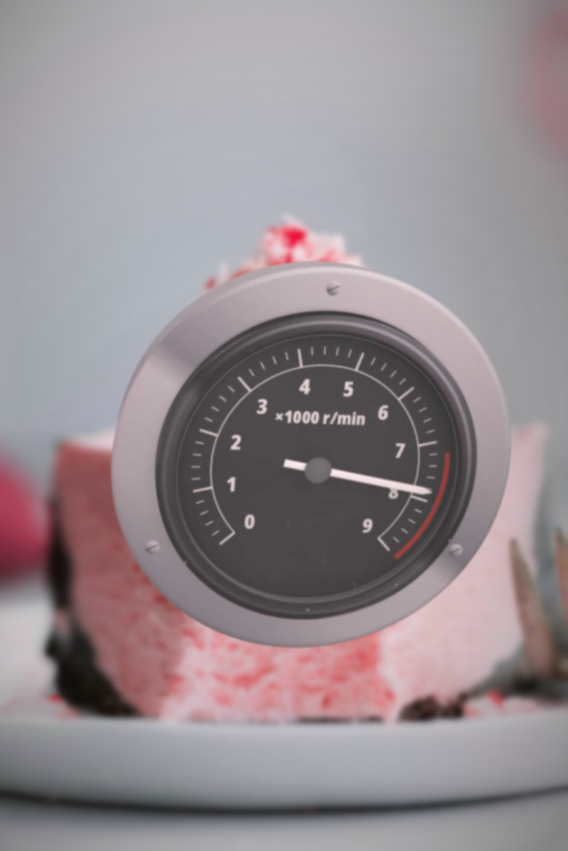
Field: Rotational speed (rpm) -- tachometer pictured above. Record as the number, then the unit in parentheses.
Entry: 7800 (rpm)
